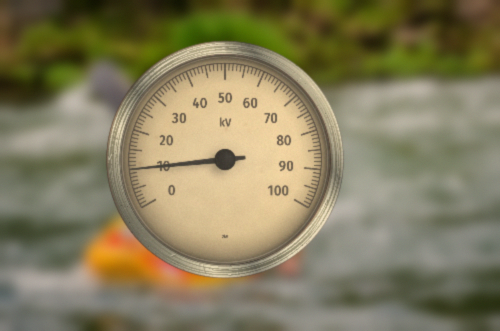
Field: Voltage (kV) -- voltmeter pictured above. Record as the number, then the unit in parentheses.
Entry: 10 (kV)
